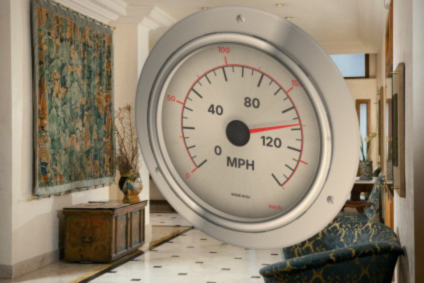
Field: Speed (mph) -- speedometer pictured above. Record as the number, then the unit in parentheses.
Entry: 107.5 (mph)
